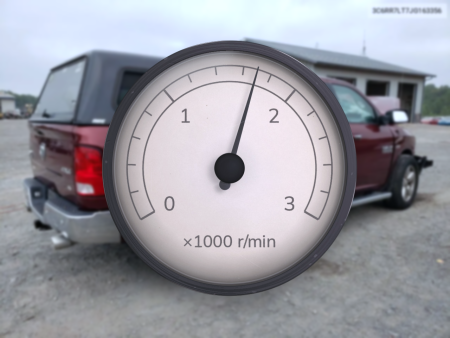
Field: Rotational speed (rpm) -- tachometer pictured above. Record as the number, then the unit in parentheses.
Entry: 1700 (rpm)
